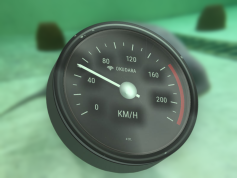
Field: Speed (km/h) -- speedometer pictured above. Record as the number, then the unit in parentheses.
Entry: 50 (km/h)
